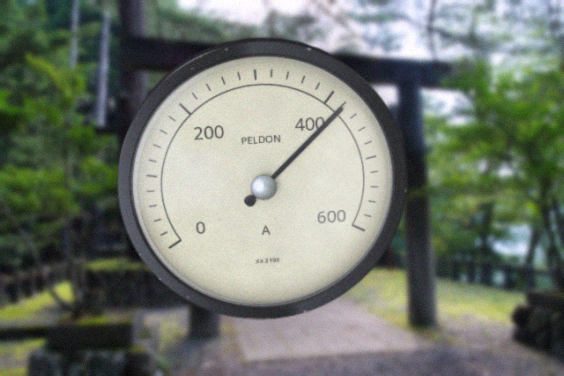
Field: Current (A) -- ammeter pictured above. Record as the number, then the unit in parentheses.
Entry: 420 (A)
